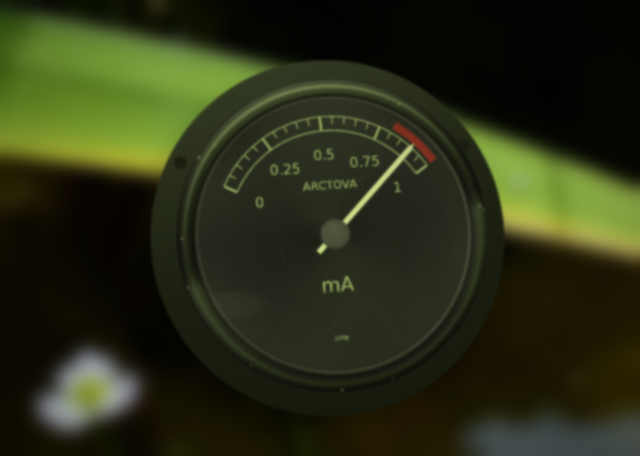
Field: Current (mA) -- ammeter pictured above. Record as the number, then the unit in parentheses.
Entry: 0.9 (mA)
